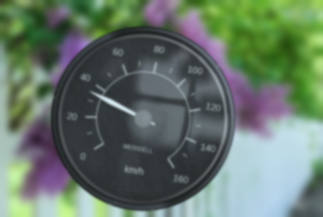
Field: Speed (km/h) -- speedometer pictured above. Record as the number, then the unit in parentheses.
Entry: 35 (km/h)
